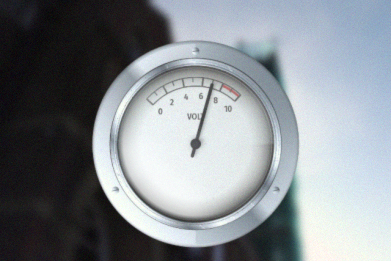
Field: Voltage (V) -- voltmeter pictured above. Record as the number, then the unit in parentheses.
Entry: 7 (V)
